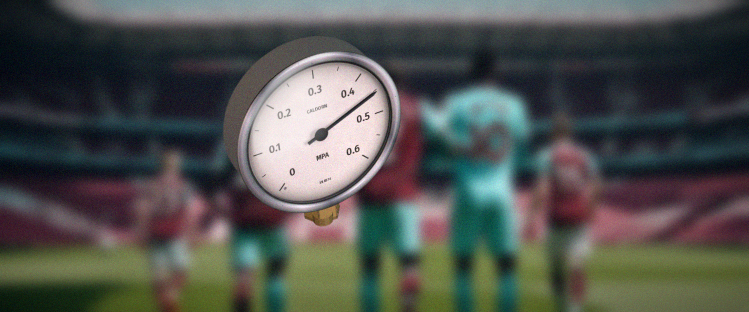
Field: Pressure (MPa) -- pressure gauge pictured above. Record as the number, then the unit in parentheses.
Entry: 0.45 (MPa)
